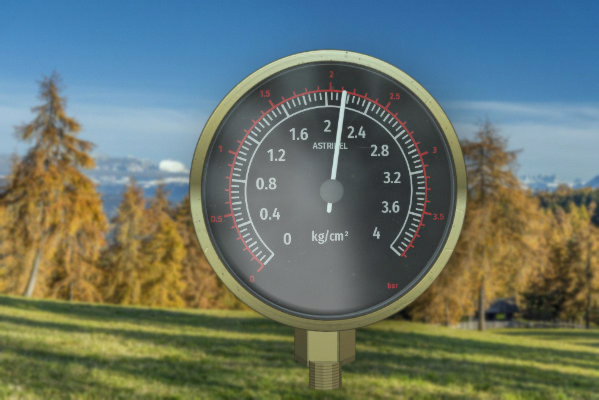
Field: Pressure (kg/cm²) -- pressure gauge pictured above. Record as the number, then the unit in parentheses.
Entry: 2.15 (kg/cm²)
